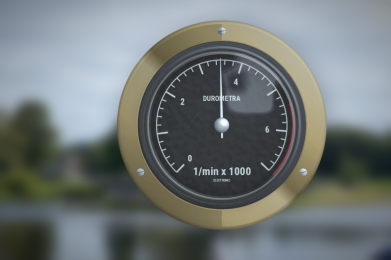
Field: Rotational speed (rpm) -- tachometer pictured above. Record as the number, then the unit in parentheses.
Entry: 3500 (rpm)
